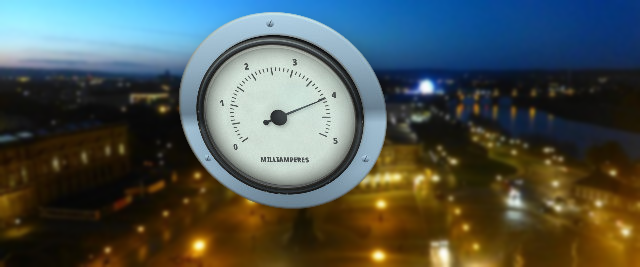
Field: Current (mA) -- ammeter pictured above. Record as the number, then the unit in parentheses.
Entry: 4 (mA)
